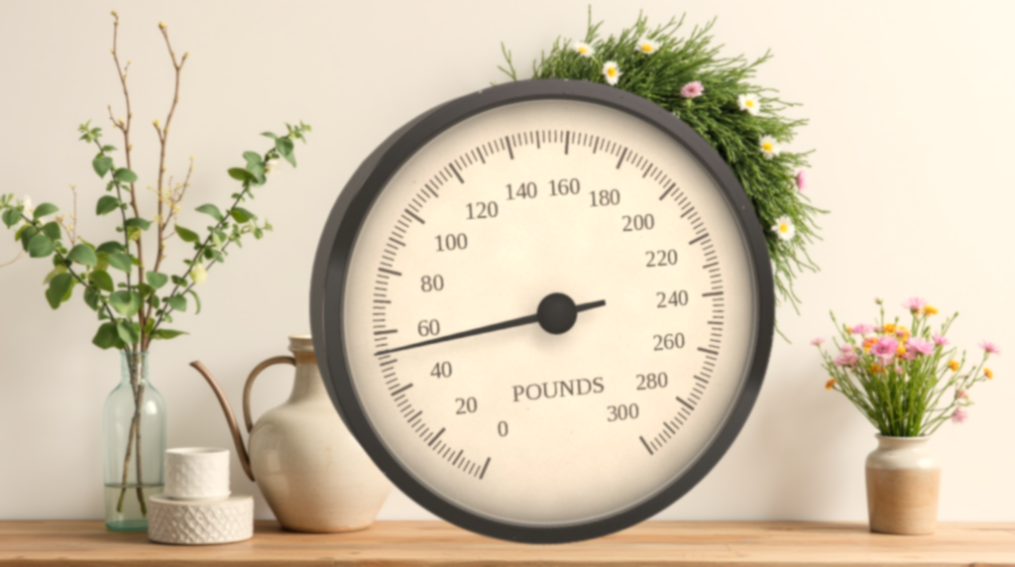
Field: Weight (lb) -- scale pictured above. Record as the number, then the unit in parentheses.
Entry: 54 (lb)
